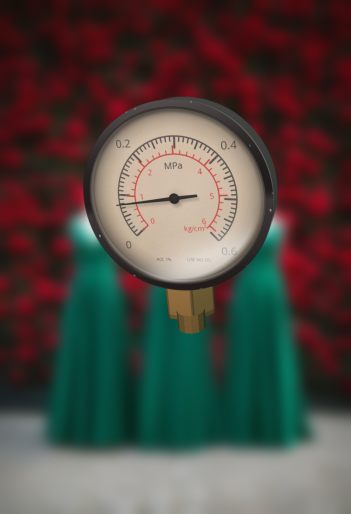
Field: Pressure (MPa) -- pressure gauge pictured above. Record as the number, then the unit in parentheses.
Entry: 0.08 (MPa)
